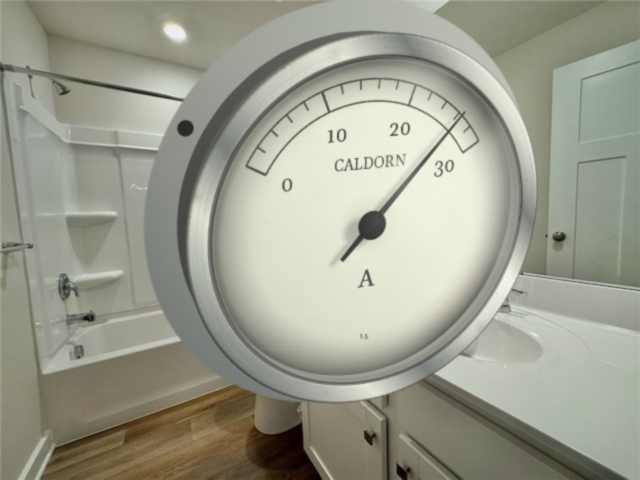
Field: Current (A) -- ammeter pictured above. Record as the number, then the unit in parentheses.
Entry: 26 (A)
